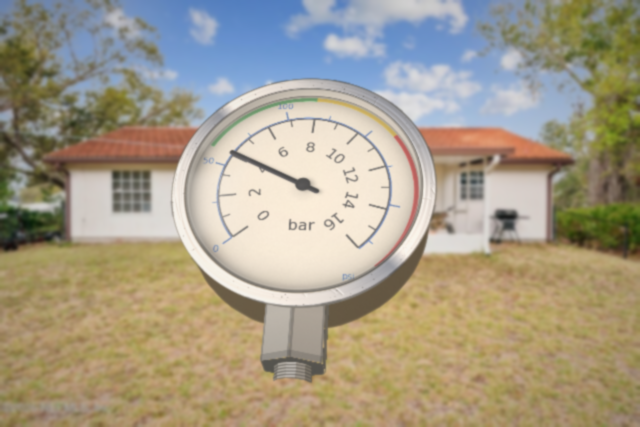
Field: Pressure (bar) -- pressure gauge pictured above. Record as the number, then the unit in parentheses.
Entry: 4 (bar)
